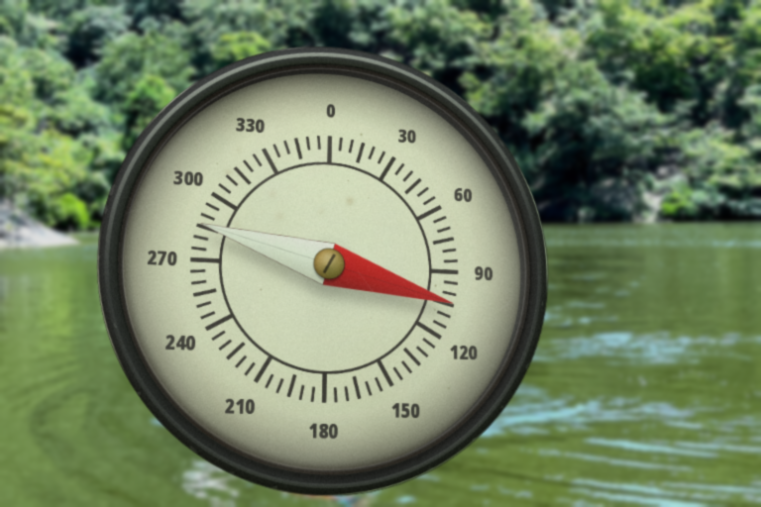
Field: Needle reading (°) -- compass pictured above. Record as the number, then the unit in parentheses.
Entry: 105 (°)
